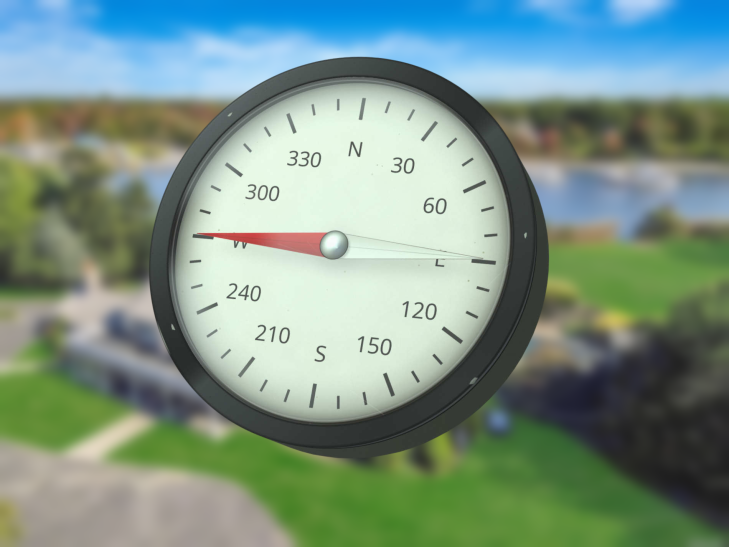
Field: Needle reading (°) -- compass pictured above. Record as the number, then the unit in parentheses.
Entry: 270 (°)
